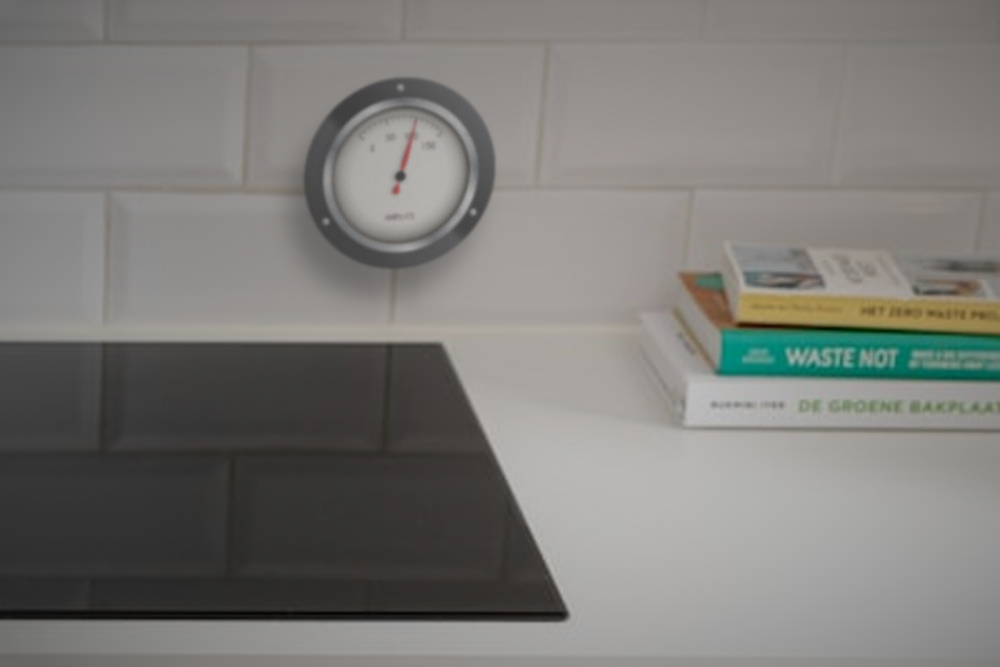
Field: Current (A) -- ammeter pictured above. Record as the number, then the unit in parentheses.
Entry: 100 (A)
